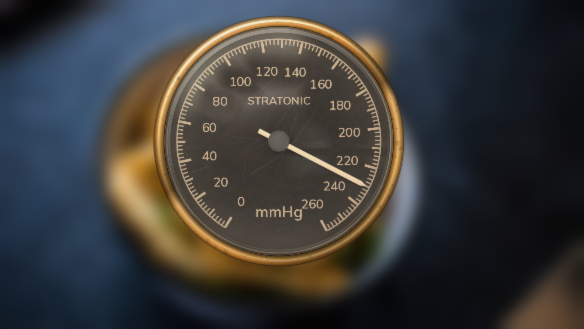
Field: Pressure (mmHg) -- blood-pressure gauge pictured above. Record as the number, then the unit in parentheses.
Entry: 230 (mmHg)
